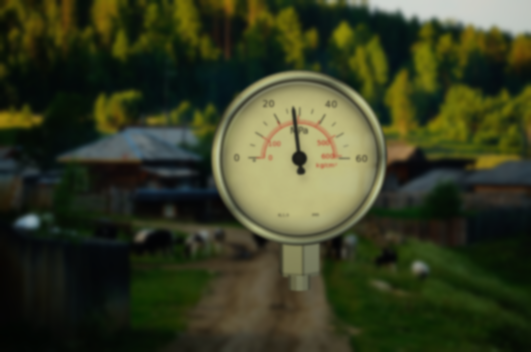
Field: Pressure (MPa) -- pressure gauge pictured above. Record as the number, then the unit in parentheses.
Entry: 27.5 (MPa)
